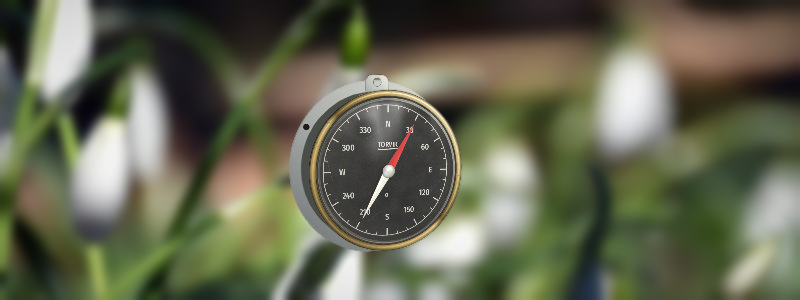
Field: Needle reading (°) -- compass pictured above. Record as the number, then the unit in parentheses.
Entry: 30 (°)
